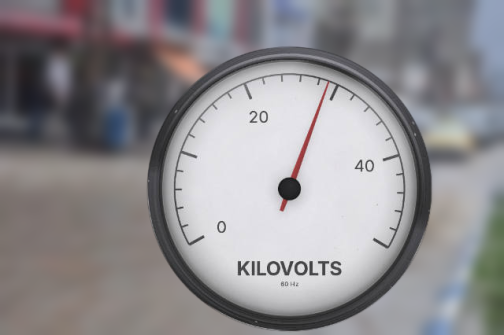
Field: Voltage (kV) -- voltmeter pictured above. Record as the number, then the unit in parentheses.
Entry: 29 (kV)
